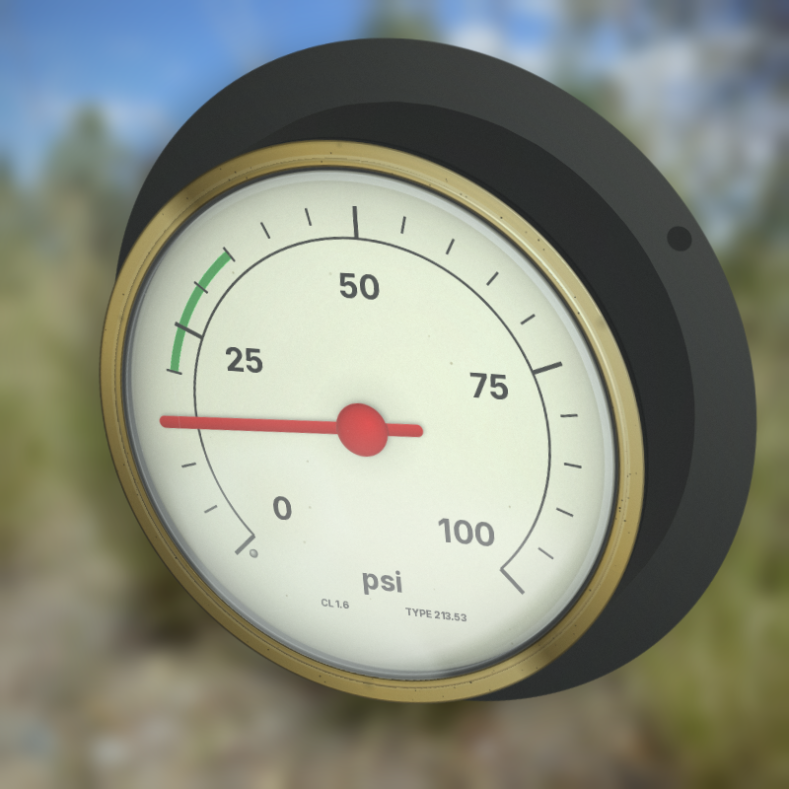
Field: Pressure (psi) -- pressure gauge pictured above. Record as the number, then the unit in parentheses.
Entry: 15 (psi)
